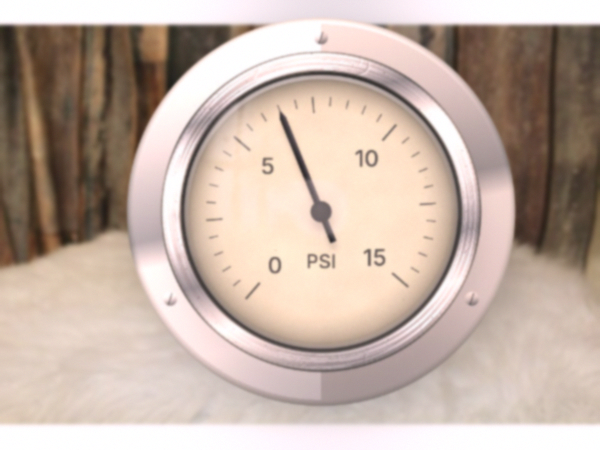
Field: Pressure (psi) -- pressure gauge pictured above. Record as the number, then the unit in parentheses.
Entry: 6.5 (psi)
